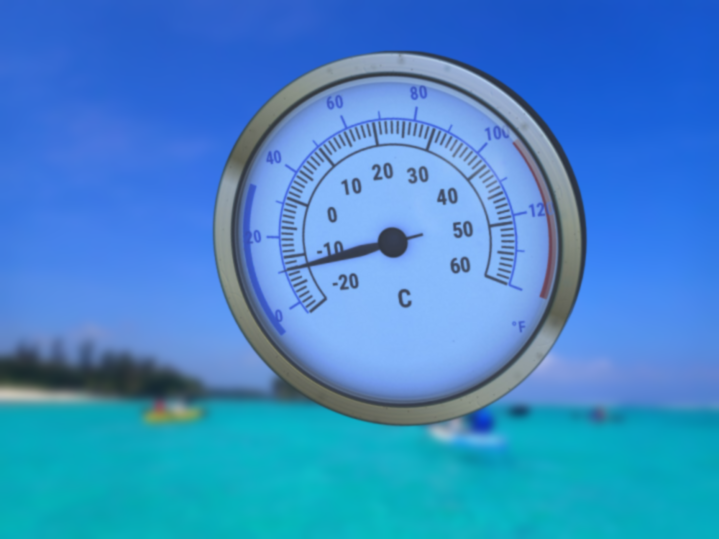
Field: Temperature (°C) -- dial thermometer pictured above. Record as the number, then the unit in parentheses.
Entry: -12 (°C)
